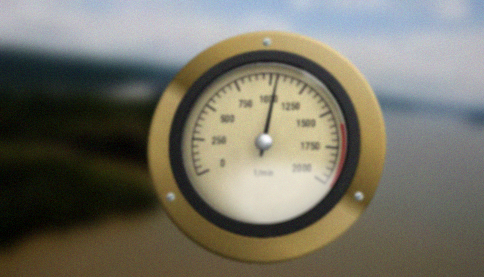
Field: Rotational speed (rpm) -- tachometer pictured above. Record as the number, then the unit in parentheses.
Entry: 1050 (rpm)
